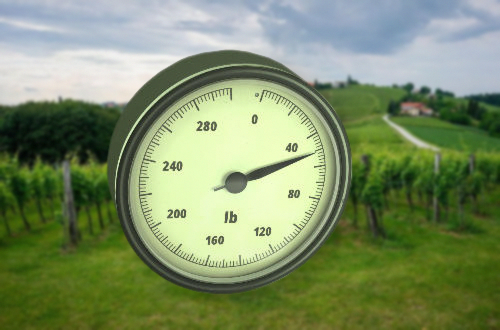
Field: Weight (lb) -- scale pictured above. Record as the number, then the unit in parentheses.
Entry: 50 (lb)
